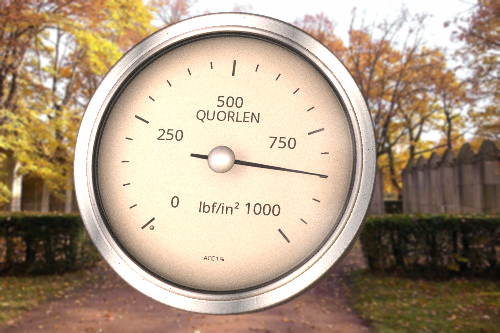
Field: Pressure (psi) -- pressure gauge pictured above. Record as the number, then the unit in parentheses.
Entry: 850 (psi)
